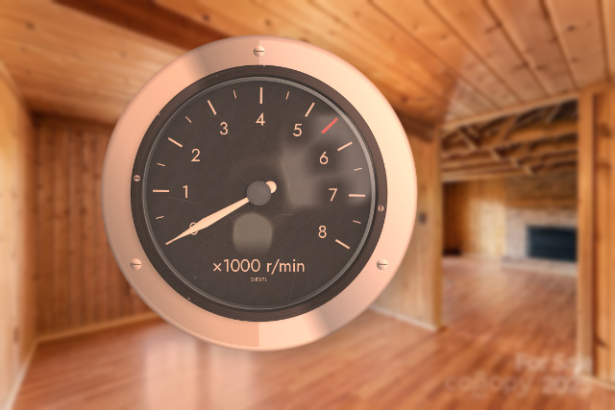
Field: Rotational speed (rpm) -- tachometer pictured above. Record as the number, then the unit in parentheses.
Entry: 0 (rpm)
